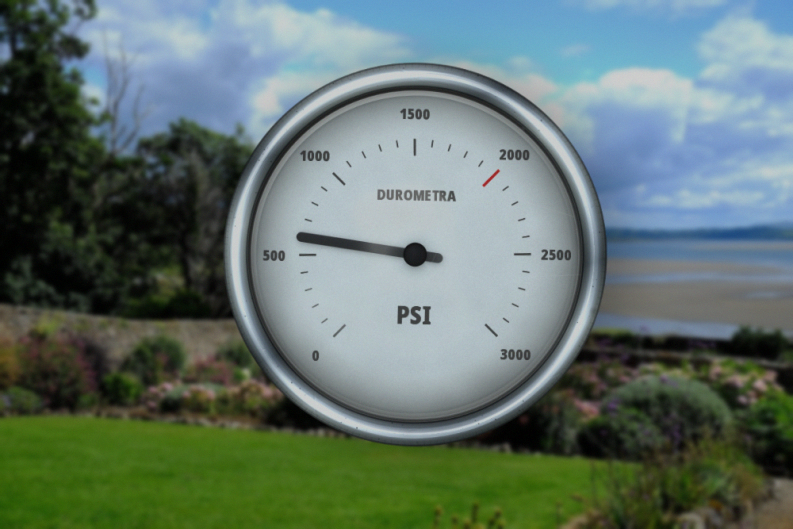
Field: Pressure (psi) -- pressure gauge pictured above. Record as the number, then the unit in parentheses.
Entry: 600 (psi)
